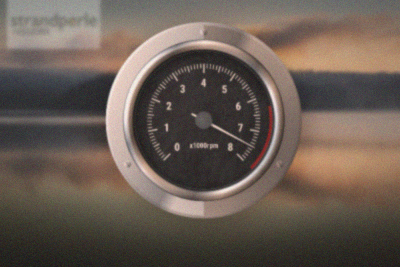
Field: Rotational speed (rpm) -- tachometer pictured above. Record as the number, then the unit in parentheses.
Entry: 7500 (rpm)
